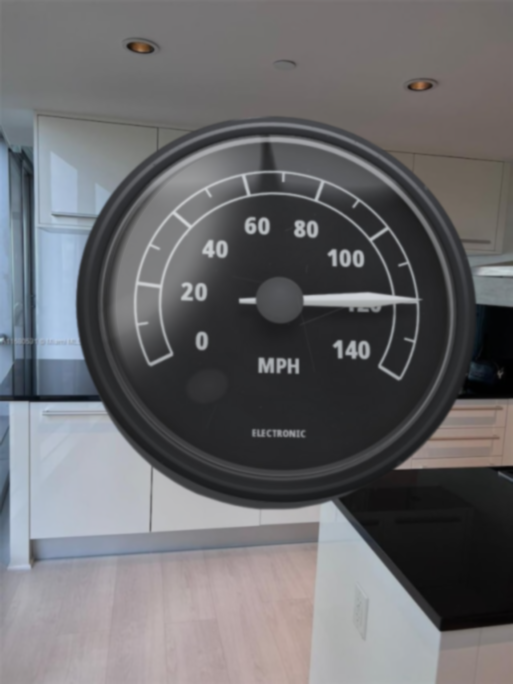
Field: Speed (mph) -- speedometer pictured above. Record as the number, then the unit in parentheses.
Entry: 120 (mph)
